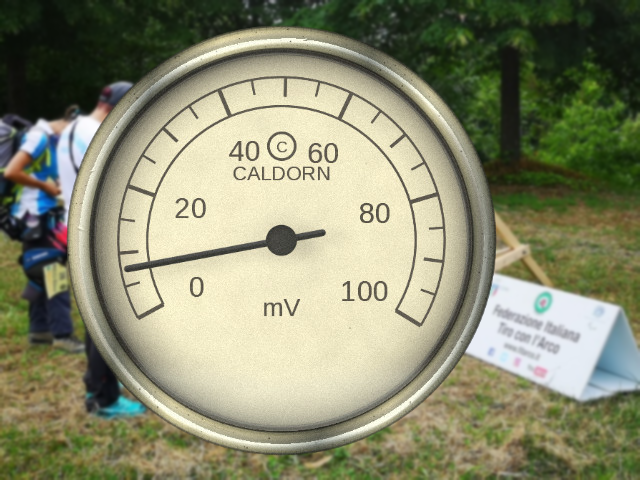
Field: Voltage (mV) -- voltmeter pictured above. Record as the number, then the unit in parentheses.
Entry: 7.5 (mV)
